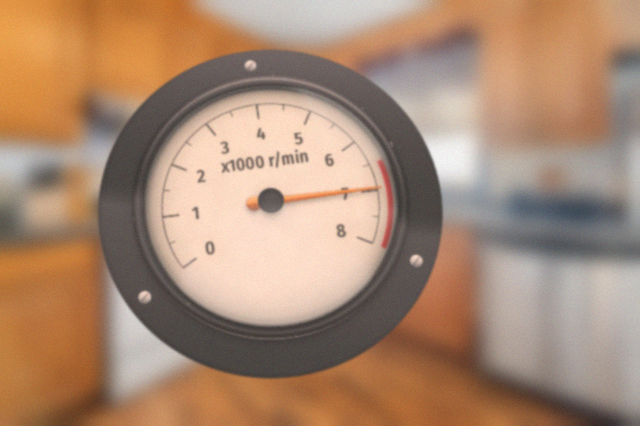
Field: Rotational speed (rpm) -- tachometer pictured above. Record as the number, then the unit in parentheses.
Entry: 7000 (rpm)
